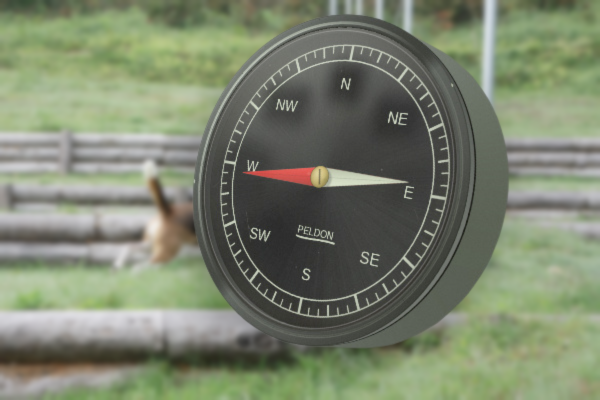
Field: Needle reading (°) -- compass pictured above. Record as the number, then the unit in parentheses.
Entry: 265 (°)
